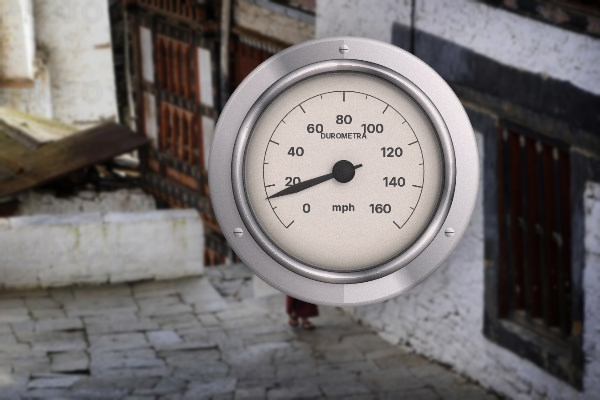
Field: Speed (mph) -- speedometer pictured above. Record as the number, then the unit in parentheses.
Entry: 15 (mph)
